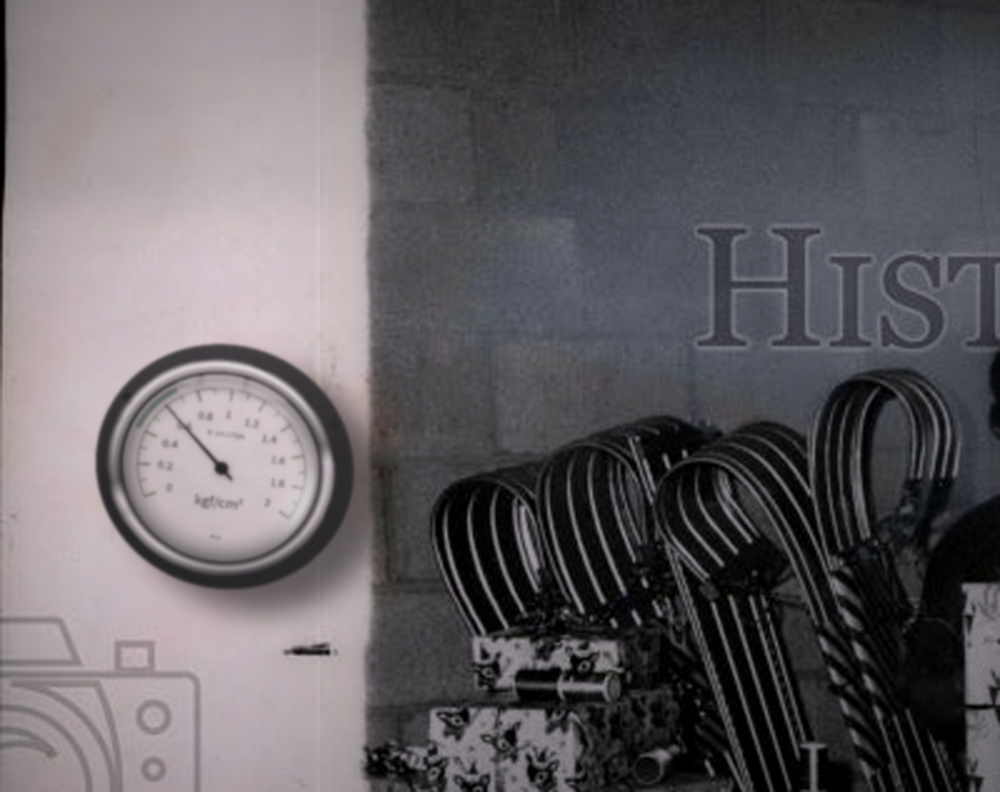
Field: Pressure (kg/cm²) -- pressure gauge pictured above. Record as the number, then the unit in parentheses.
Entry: 0.6 (kg/cm²)
